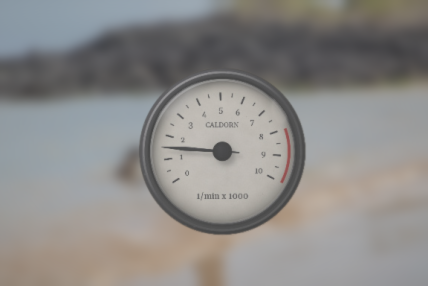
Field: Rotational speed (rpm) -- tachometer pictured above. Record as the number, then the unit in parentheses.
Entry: 1500 (rpm)
